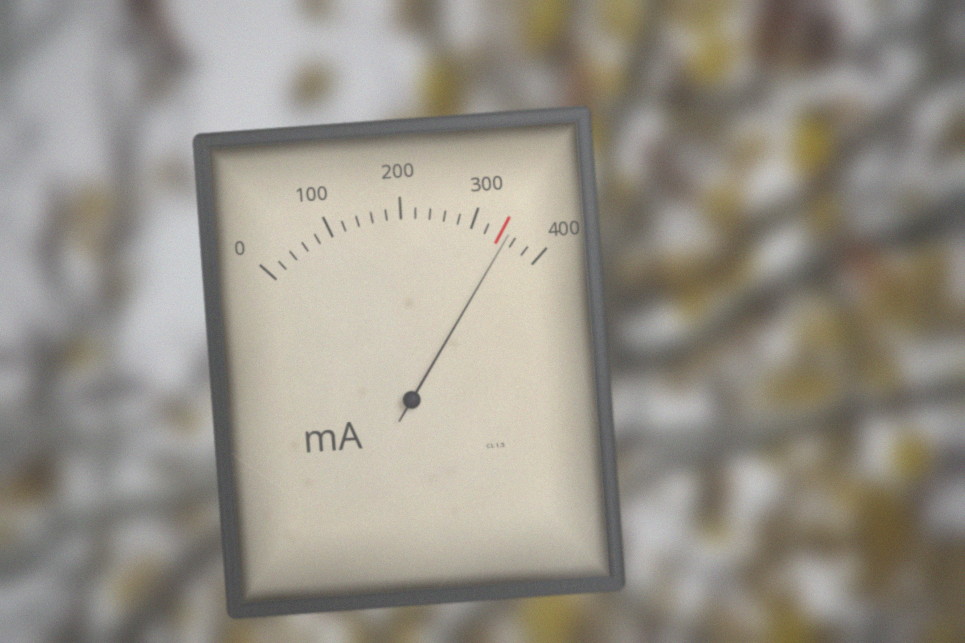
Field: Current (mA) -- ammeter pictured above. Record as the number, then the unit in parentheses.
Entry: 350 (mA)
